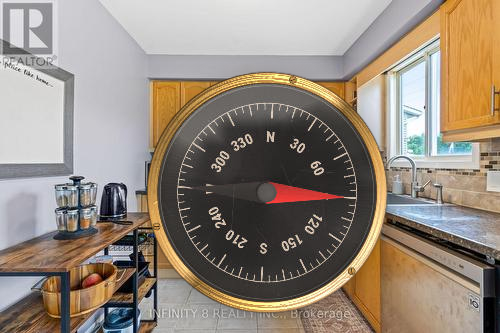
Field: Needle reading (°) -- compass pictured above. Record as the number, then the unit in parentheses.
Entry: 90 (°)
